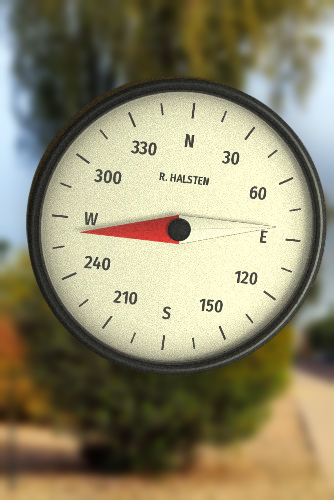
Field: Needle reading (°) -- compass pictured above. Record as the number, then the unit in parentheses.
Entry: 262.5 (°)
